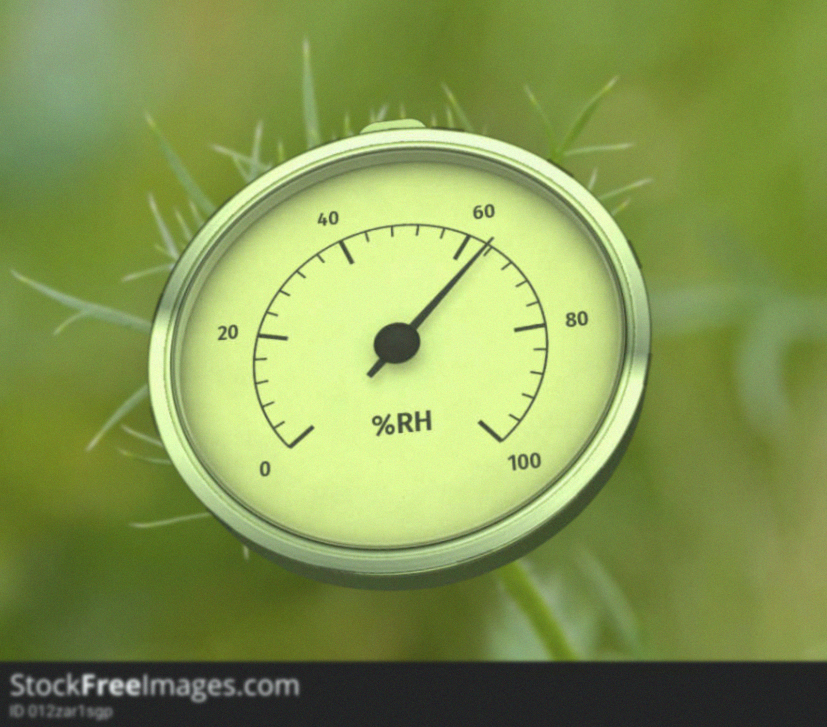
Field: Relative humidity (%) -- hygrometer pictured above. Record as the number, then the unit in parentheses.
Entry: 64 (%)
